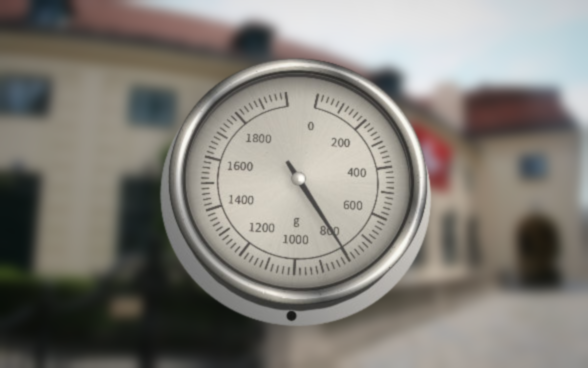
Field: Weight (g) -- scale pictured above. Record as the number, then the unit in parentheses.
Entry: 800 (g)
